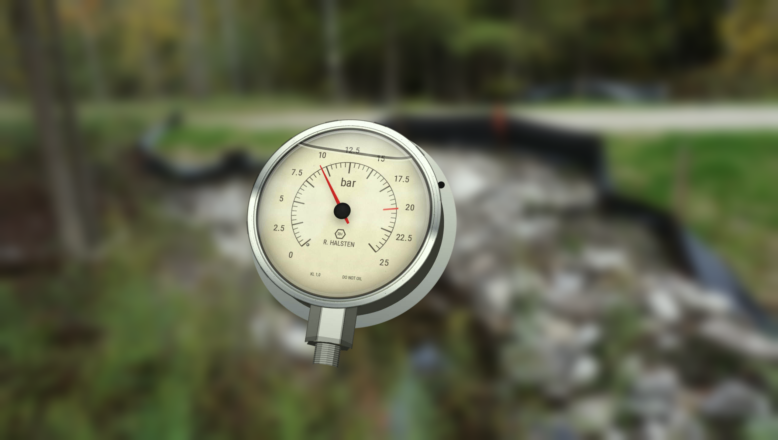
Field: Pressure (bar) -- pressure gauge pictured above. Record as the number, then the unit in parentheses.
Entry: 9.5 (bar)
